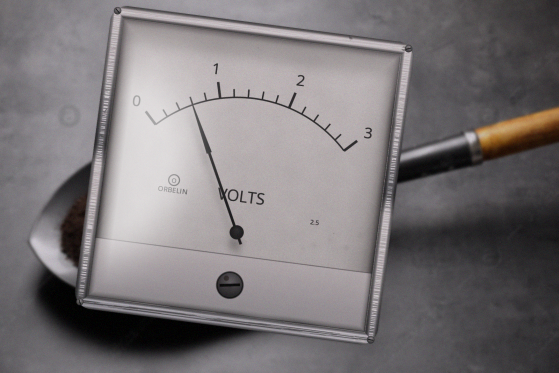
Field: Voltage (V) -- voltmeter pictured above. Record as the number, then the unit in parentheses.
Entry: 0.6 (V)
